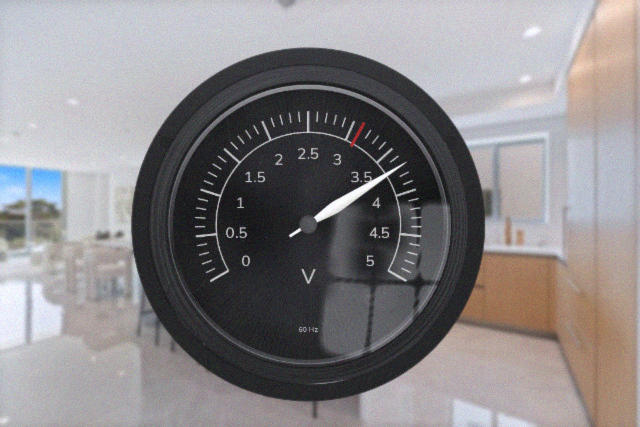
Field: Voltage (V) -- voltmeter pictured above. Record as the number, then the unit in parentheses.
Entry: 3.7 (V)
